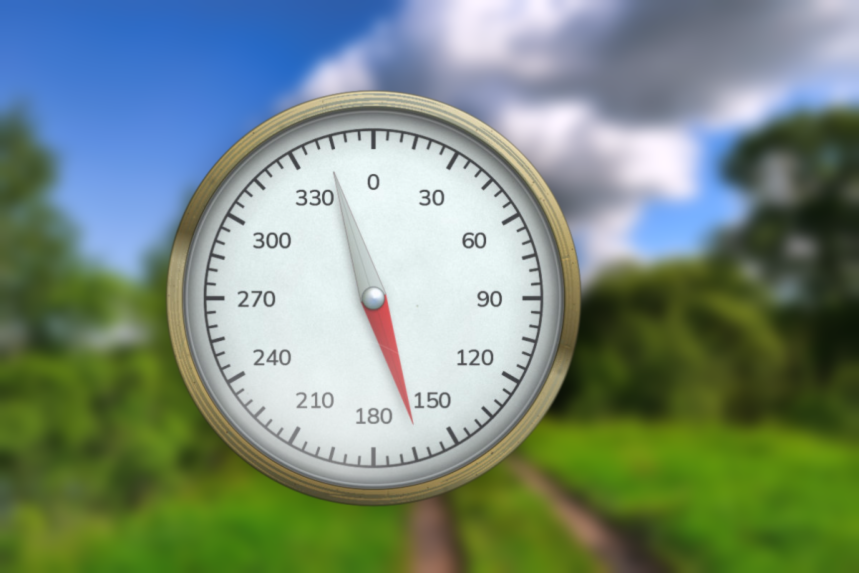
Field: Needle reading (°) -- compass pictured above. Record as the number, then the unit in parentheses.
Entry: 162.5 (°)
